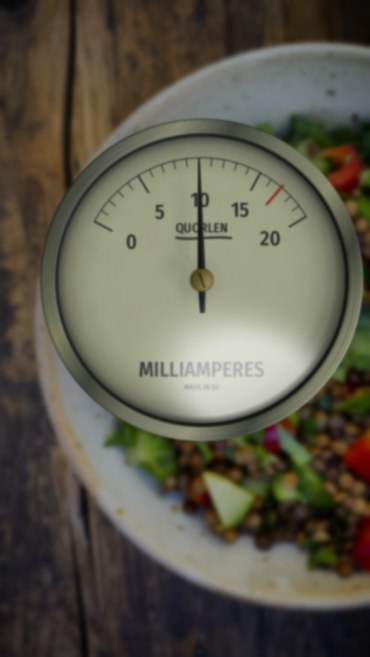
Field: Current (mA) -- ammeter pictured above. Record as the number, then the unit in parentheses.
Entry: 10 (mA)
